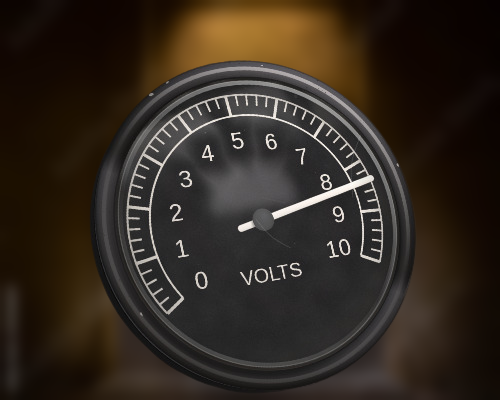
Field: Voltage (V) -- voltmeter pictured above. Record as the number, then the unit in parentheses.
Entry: 8.4 (V)
